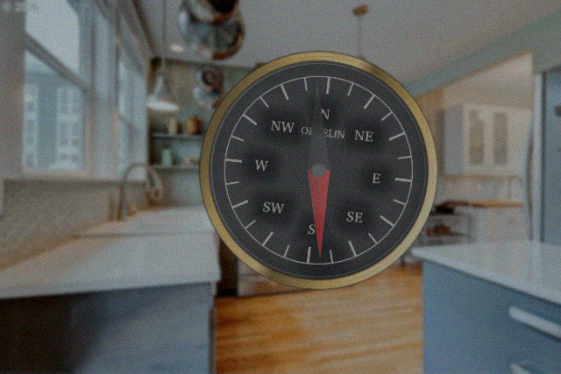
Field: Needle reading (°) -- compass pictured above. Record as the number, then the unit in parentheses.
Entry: 172.5 (°)
